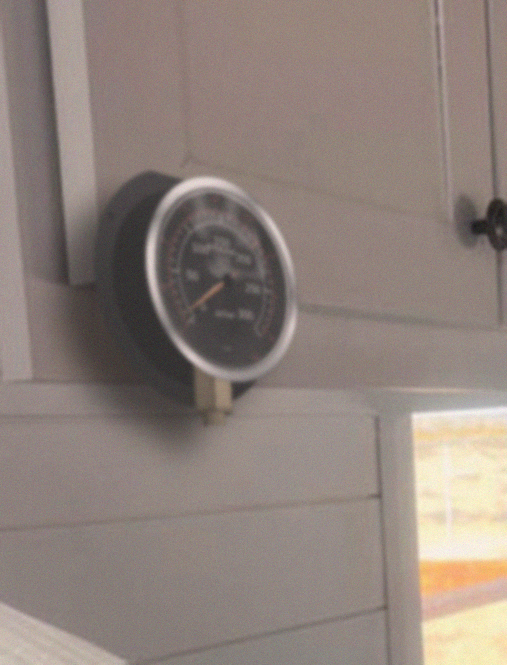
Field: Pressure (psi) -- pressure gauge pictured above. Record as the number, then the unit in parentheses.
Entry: 10 (psi)
